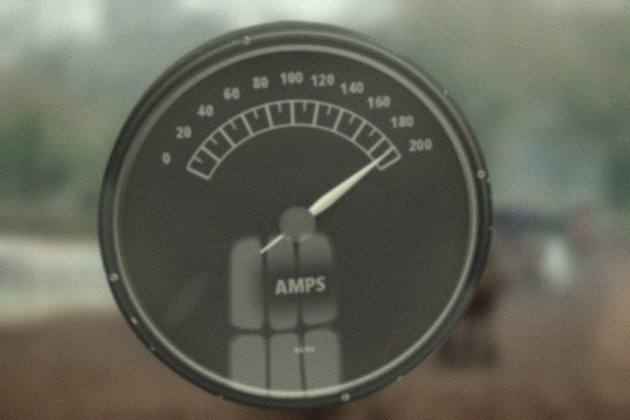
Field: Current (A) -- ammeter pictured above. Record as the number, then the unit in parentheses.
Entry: 190 (A)
